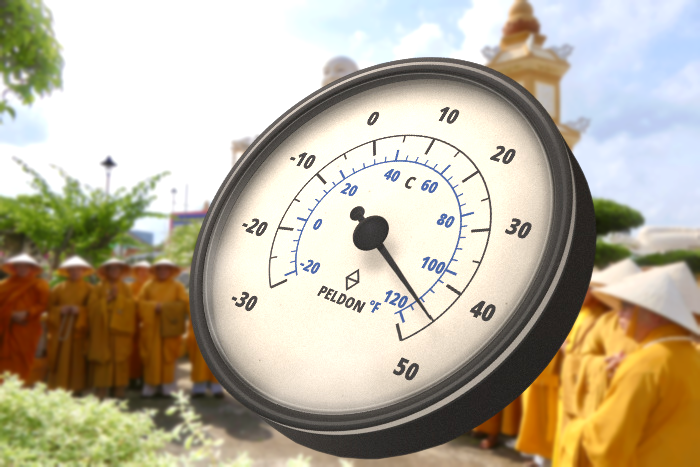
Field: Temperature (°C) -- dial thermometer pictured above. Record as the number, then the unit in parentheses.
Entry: 45 (°C)
